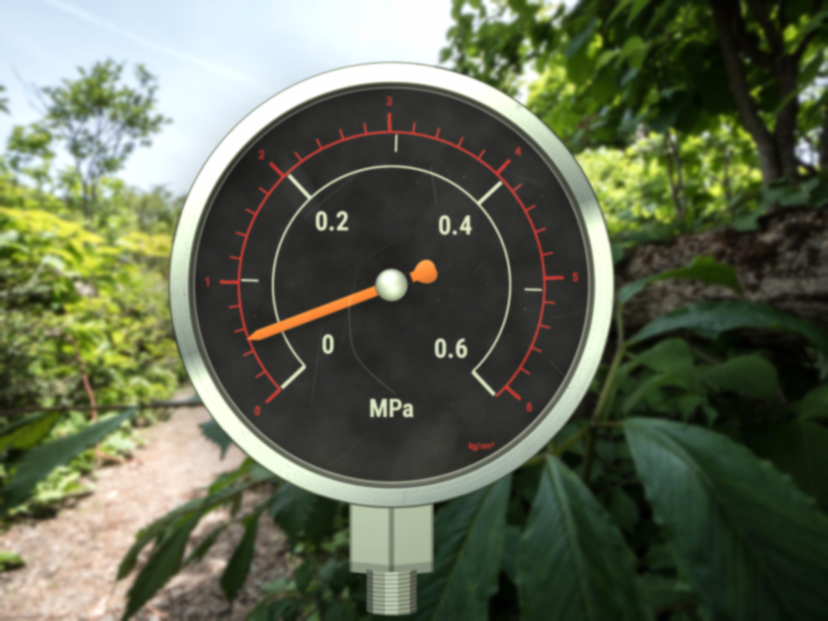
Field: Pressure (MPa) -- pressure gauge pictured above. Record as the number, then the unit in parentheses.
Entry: 0.05 (MPa)
